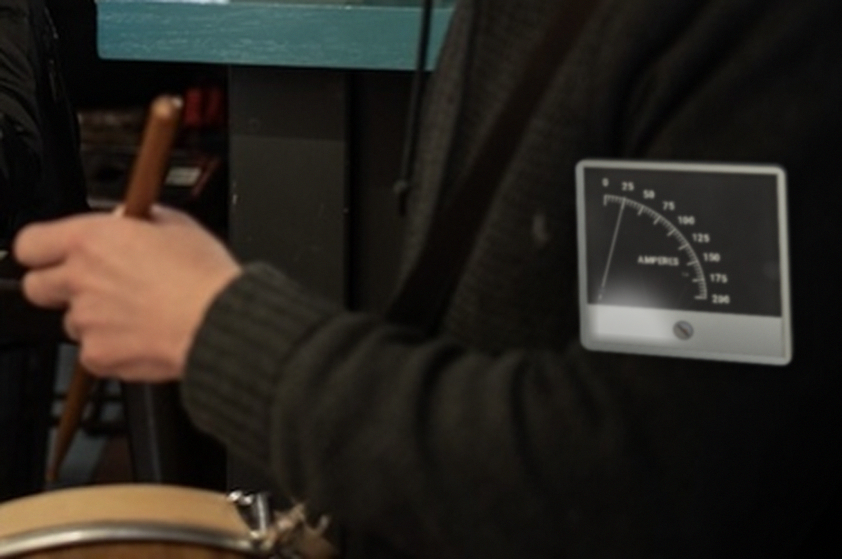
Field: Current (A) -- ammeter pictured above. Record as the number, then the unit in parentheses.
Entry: 25 (A)
